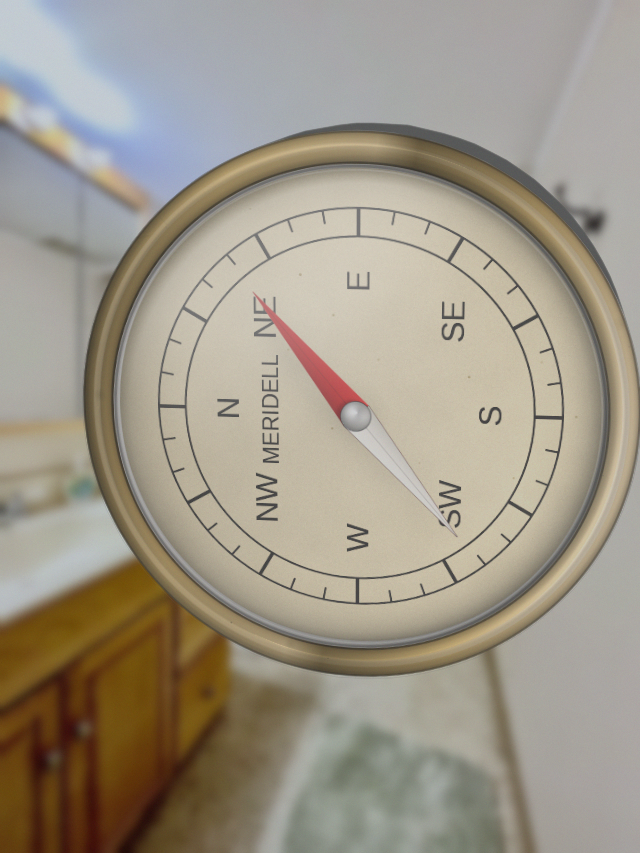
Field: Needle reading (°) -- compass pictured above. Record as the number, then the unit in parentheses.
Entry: 50 (°)
